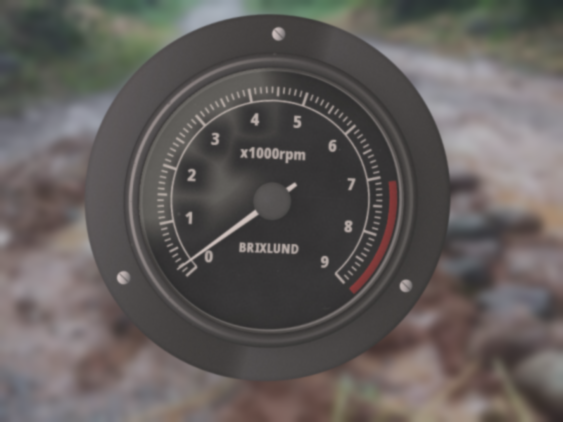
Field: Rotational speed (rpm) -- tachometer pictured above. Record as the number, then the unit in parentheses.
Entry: 200 (rpm)
